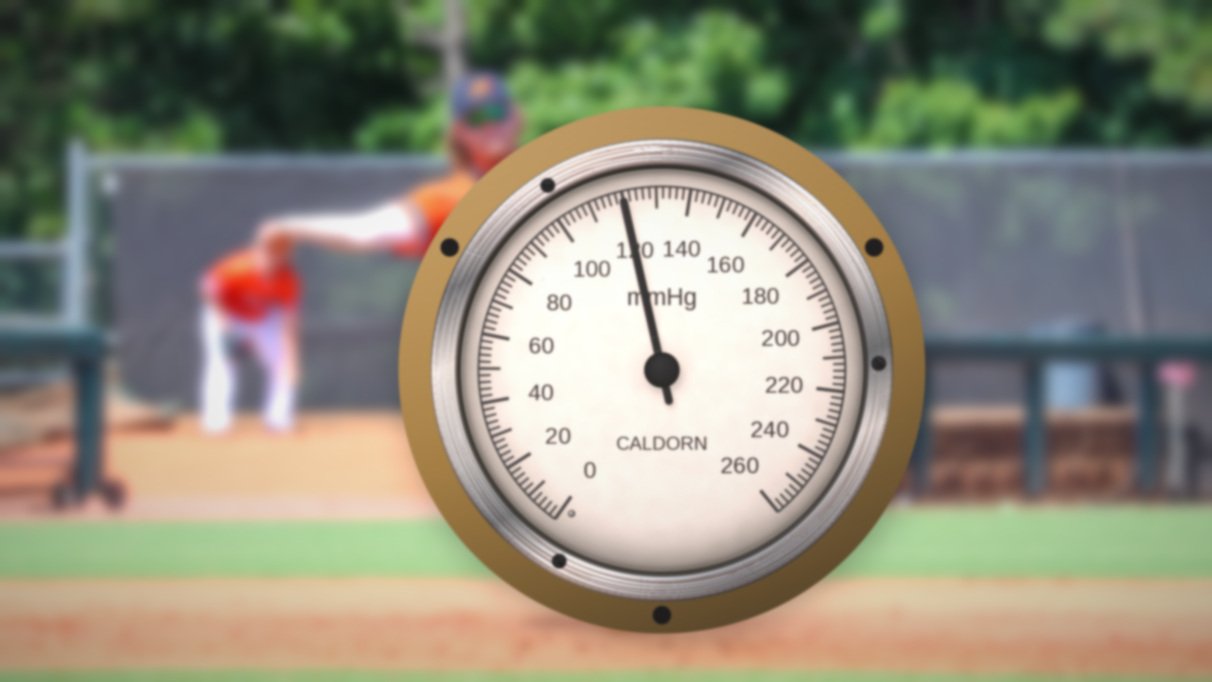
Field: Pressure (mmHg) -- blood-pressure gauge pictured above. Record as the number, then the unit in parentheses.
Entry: 120 (mmHg)
